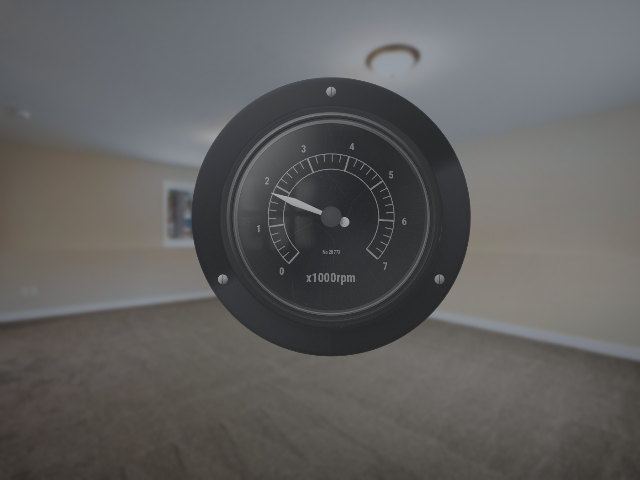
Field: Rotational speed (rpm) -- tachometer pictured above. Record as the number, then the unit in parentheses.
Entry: 1800 (rpm)
